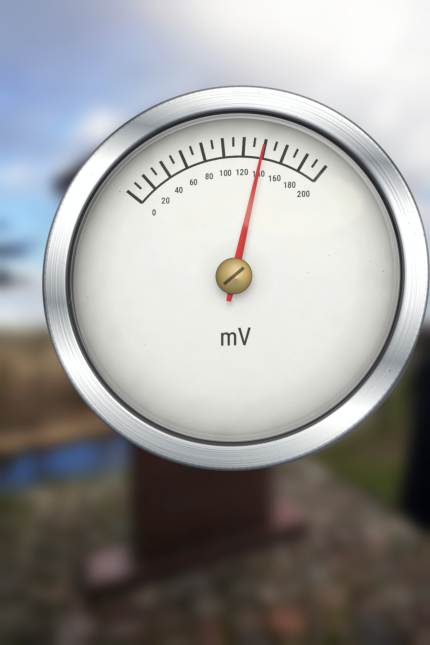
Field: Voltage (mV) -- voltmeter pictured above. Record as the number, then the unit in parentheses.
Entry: 140 (mV)
